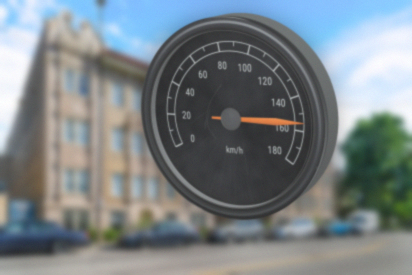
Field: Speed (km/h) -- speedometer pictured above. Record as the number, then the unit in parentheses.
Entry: 155 (km/h)
